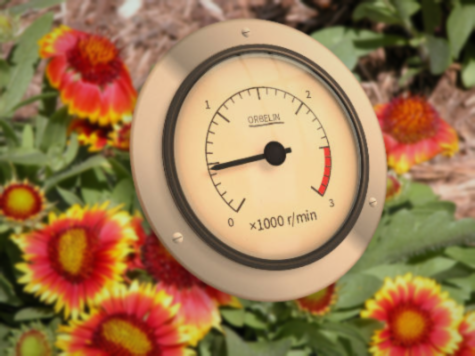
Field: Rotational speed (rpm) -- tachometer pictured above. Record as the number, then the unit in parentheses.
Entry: 450 (rpm)
